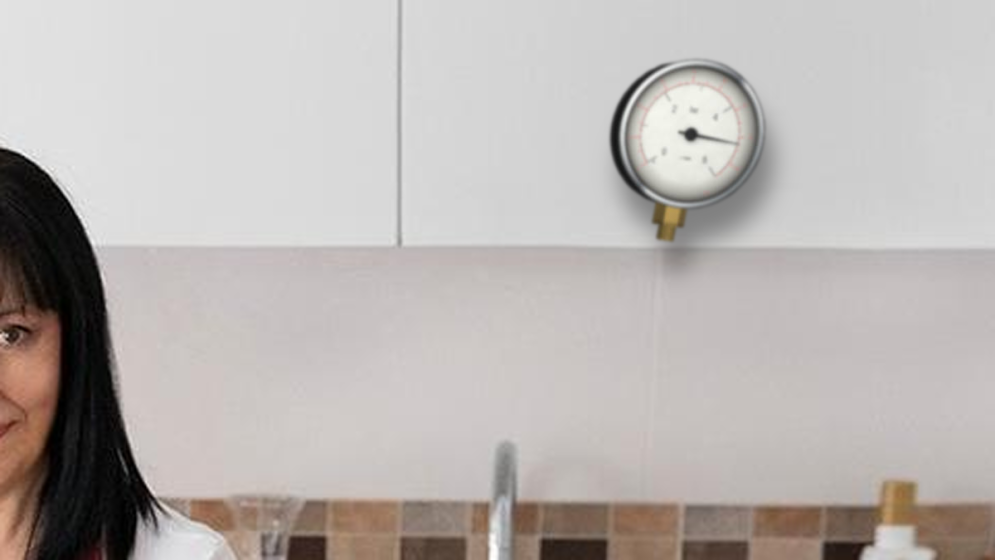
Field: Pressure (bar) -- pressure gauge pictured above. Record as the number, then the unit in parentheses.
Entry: 5 (bar)
